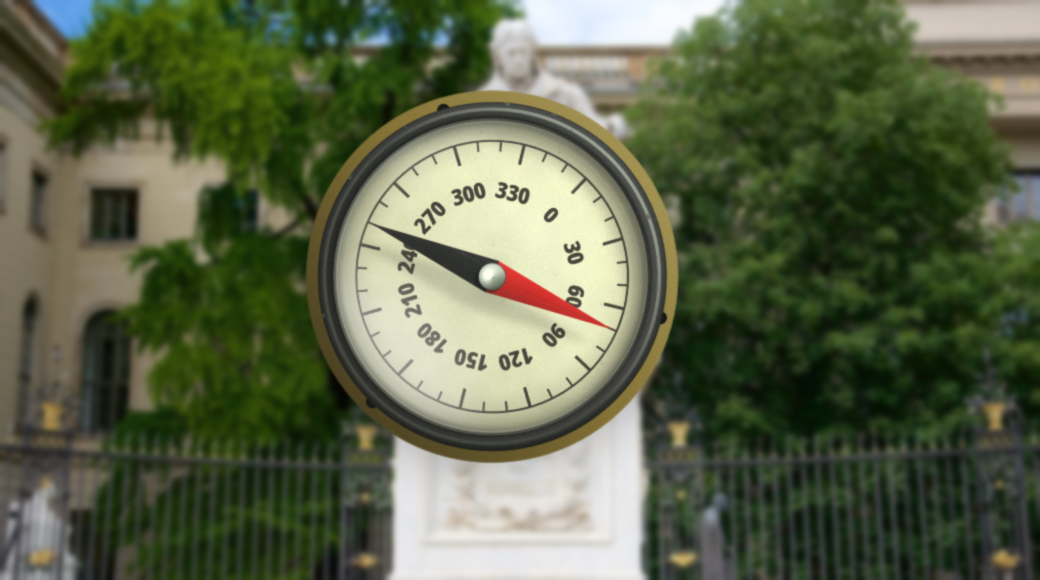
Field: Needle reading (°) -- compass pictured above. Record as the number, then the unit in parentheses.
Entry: 70 (°)
